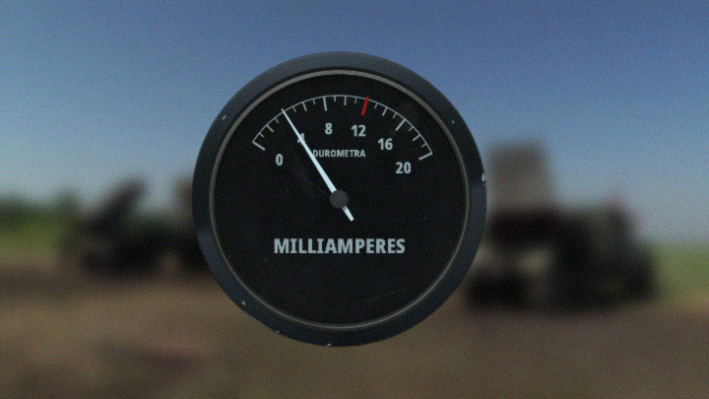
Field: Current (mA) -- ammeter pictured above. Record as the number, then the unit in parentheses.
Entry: 4 (mA)
